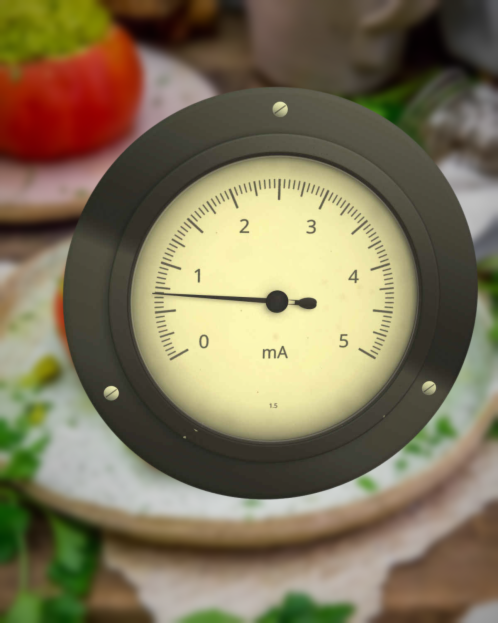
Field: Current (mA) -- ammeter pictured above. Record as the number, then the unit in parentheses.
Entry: 0.7 (mA)
